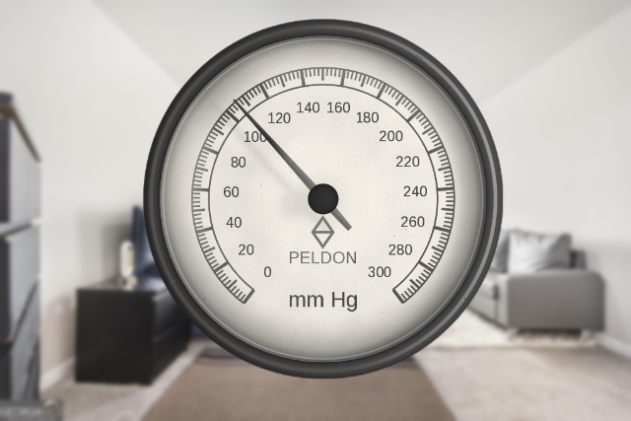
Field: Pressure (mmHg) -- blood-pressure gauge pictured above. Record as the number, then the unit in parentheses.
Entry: 106 (mmHg)
